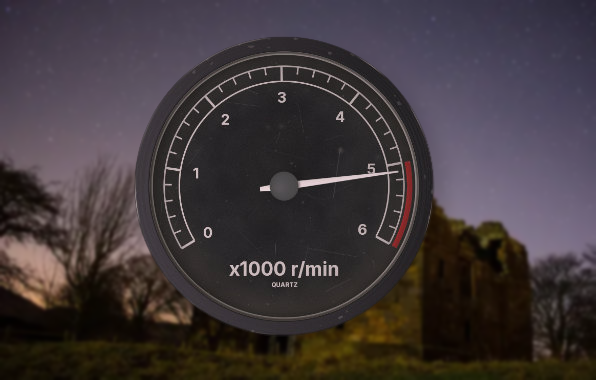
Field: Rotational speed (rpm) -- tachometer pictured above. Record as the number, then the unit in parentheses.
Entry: 5100 (rpm)
